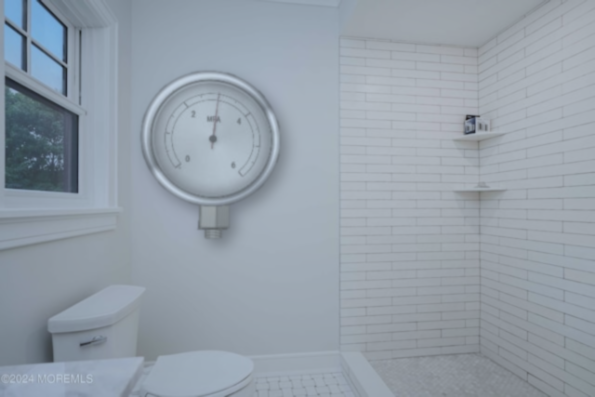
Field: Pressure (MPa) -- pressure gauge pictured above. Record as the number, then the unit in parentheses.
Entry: 3 (MPa)
